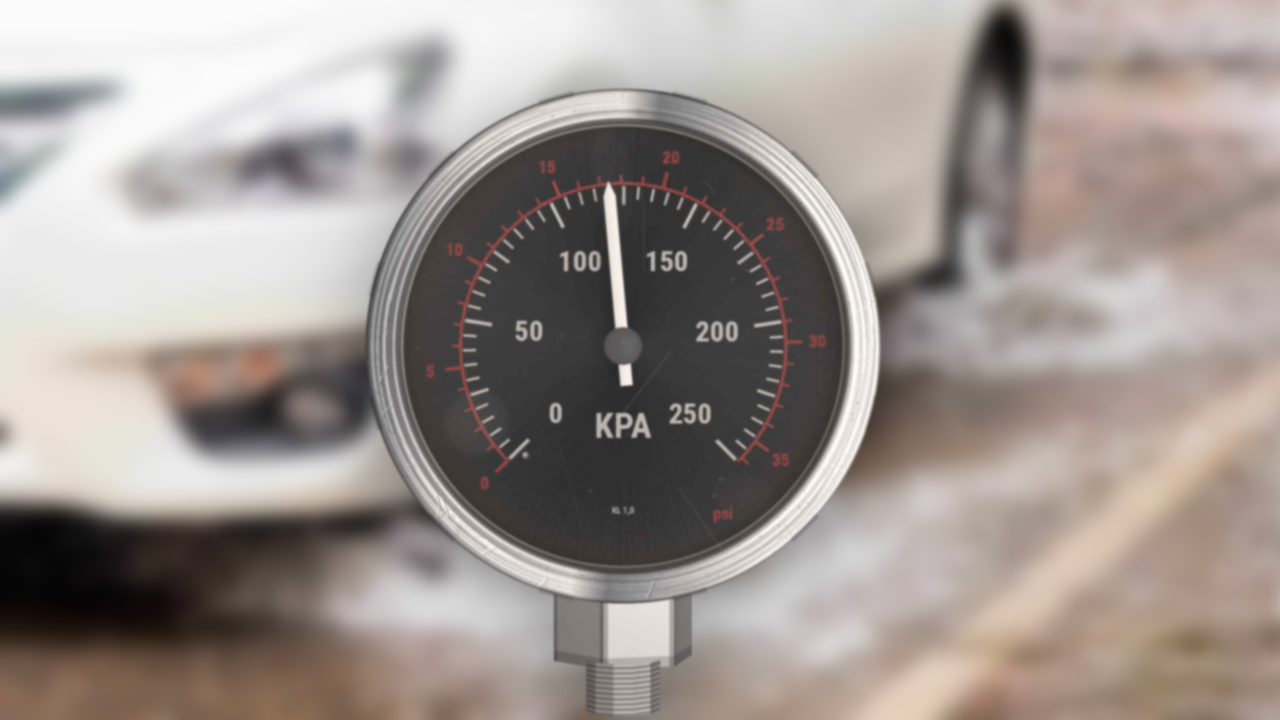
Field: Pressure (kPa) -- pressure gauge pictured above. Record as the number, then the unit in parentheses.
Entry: 120 (kPa)
